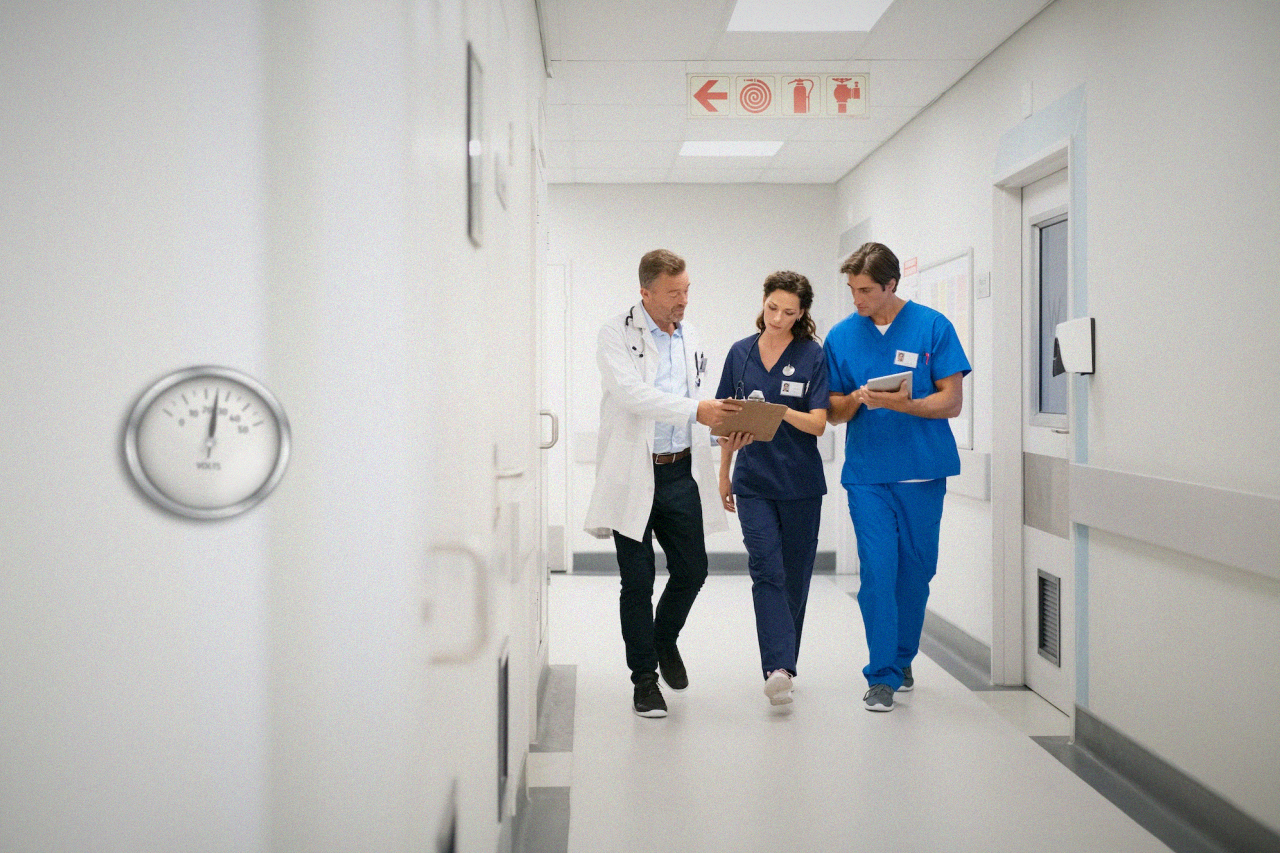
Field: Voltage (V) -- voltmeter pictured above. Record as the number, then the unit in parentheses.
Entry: 25 (V)
